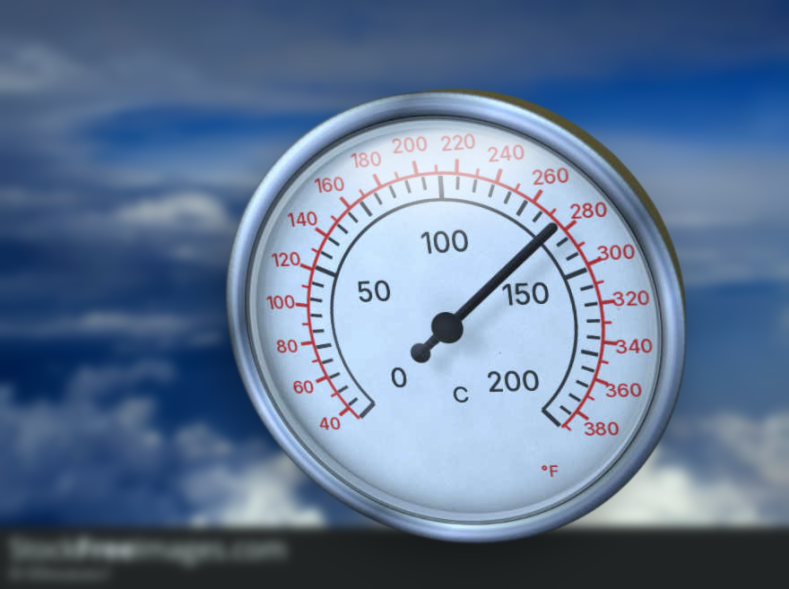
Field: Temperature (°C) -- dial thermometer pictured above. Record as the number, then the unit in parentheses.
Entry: 135 (°C)
